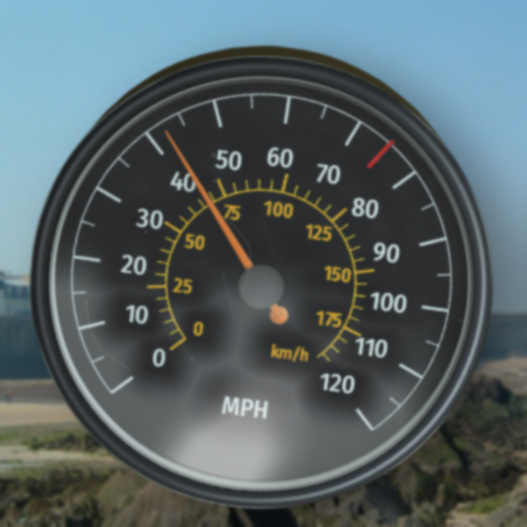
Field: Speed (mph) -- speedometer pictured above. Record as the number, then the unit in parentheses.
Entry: 42.5 (mph)
